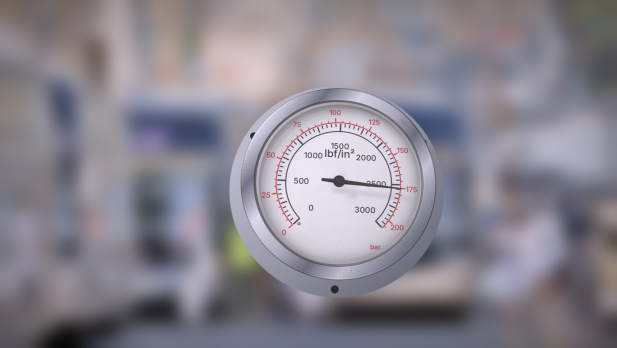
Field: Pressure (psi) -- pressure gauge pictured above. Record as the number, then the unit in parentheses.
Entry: 2550 (psi)
